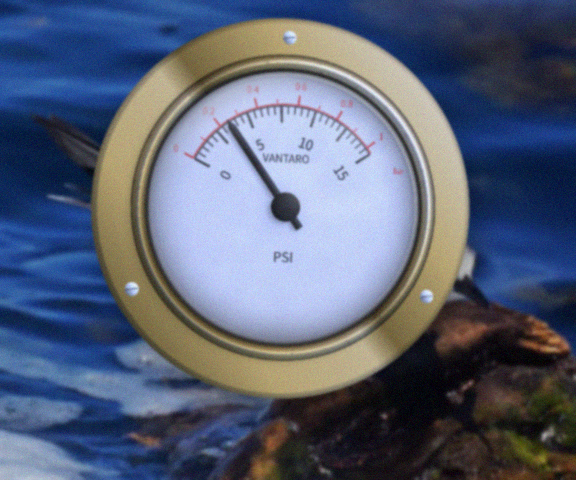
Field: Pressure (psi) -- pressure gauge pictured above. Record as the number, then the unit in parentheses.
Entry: 3.5 (psi)
